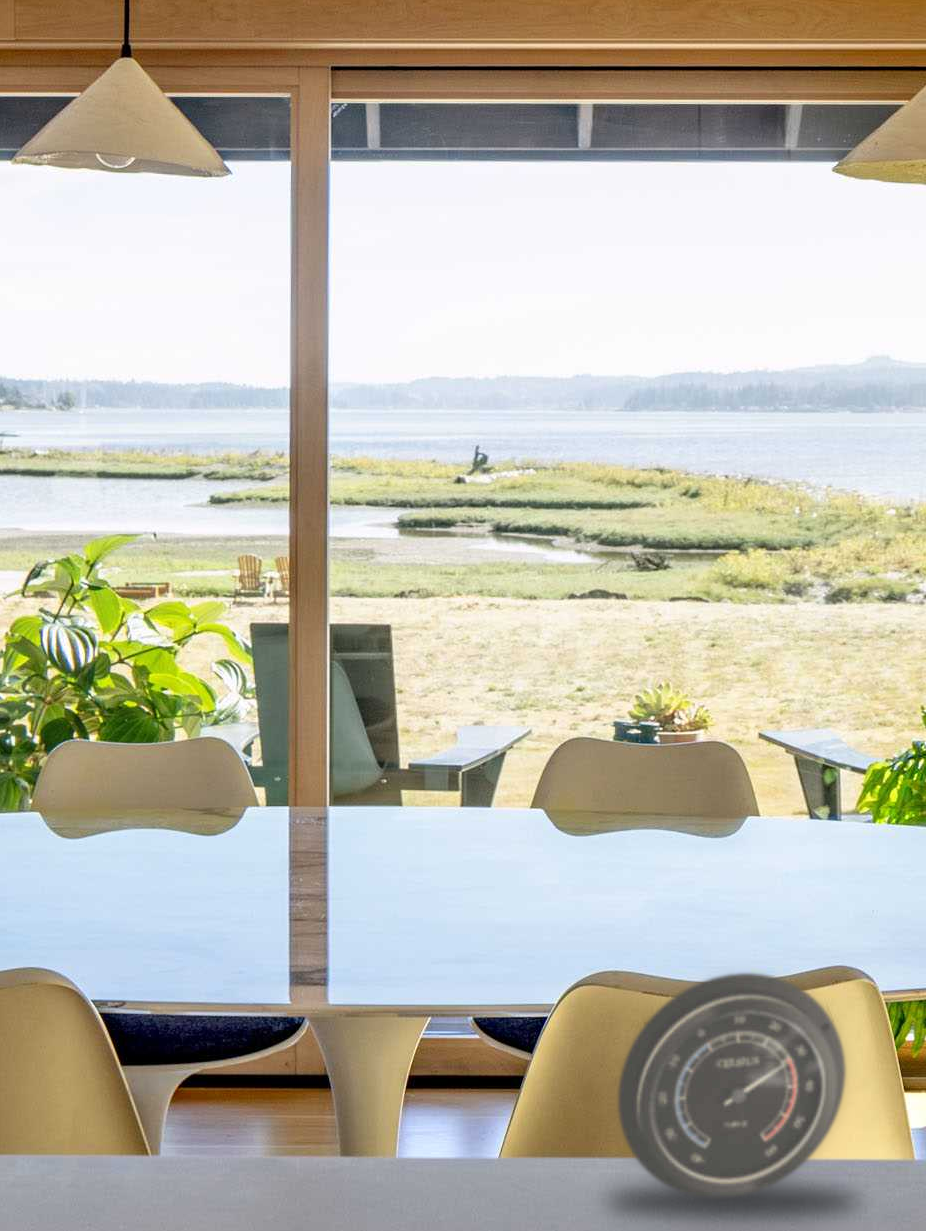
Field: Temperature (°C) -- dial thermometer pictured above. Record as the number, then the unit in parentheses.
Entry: 30 (°C)
